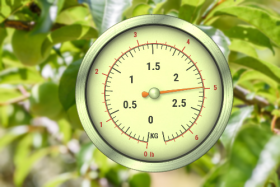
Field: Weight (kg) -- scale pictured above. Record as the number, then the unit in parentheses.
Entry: 2.25 (kg)
